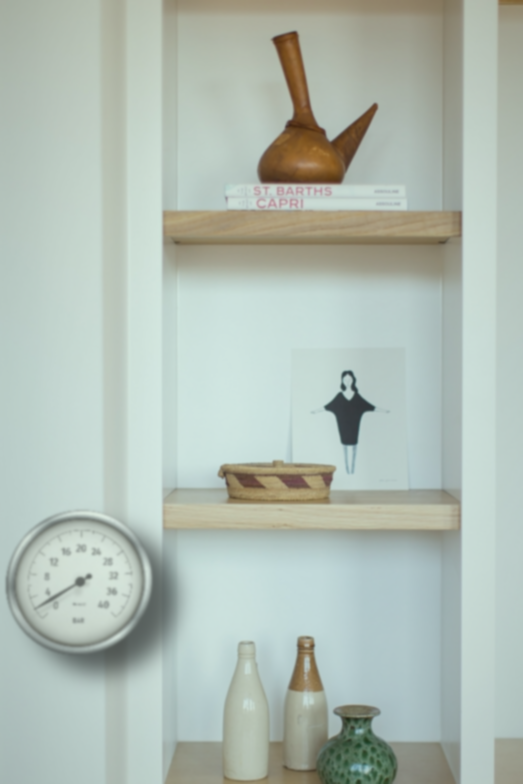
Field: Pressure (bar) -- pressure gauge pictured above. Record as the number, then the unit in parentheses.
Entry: 2 (bar)
